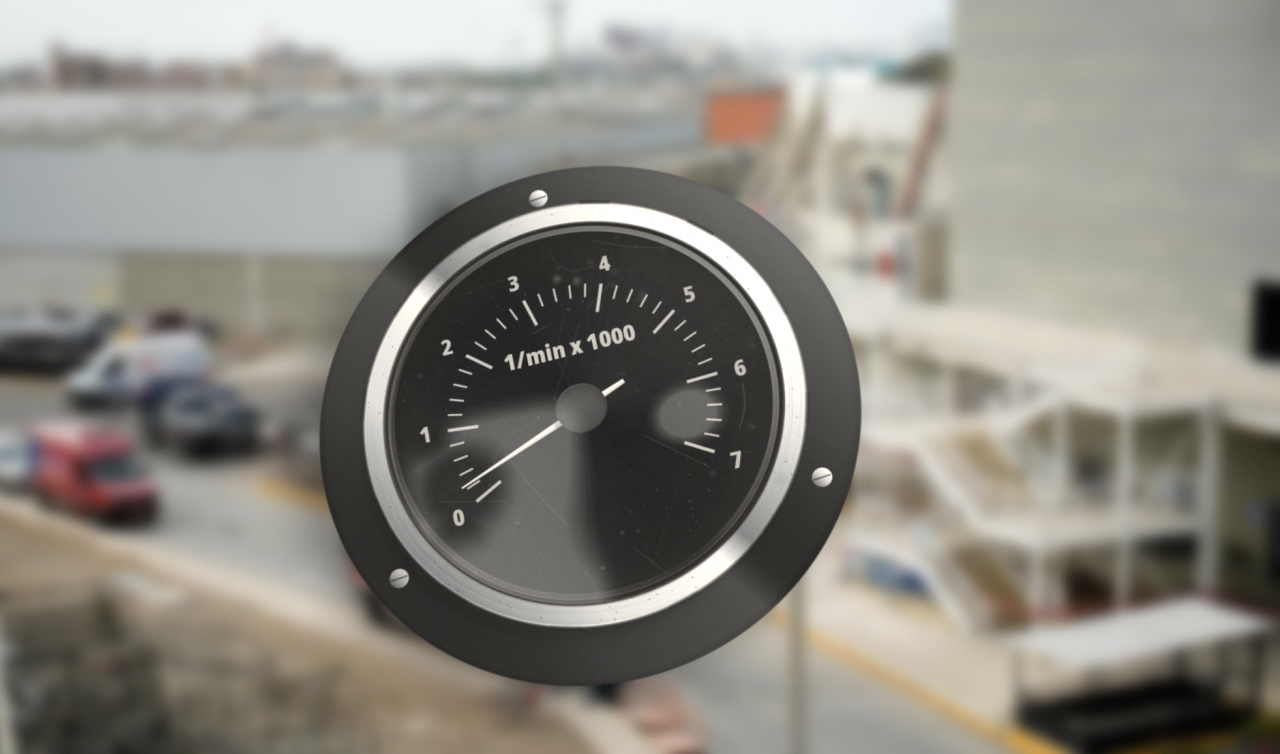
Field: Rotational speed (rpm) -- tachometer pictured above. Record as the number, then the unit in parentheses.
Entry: 200 (rpm)
